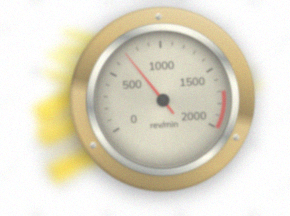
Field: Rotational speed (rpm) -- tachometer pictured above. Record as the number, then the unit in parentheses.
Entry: 700 (rpm)
